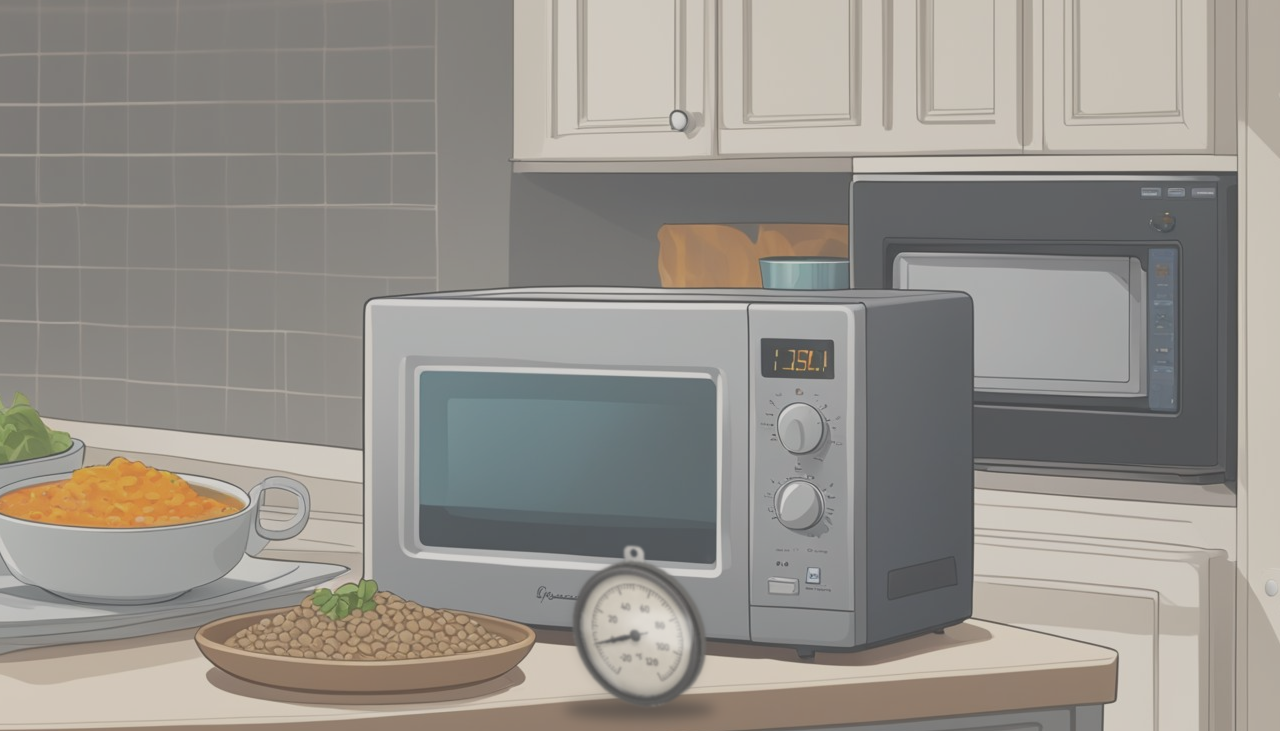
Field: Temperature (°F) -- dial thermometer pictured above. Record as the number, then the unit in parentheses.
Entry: 0 (°F)
